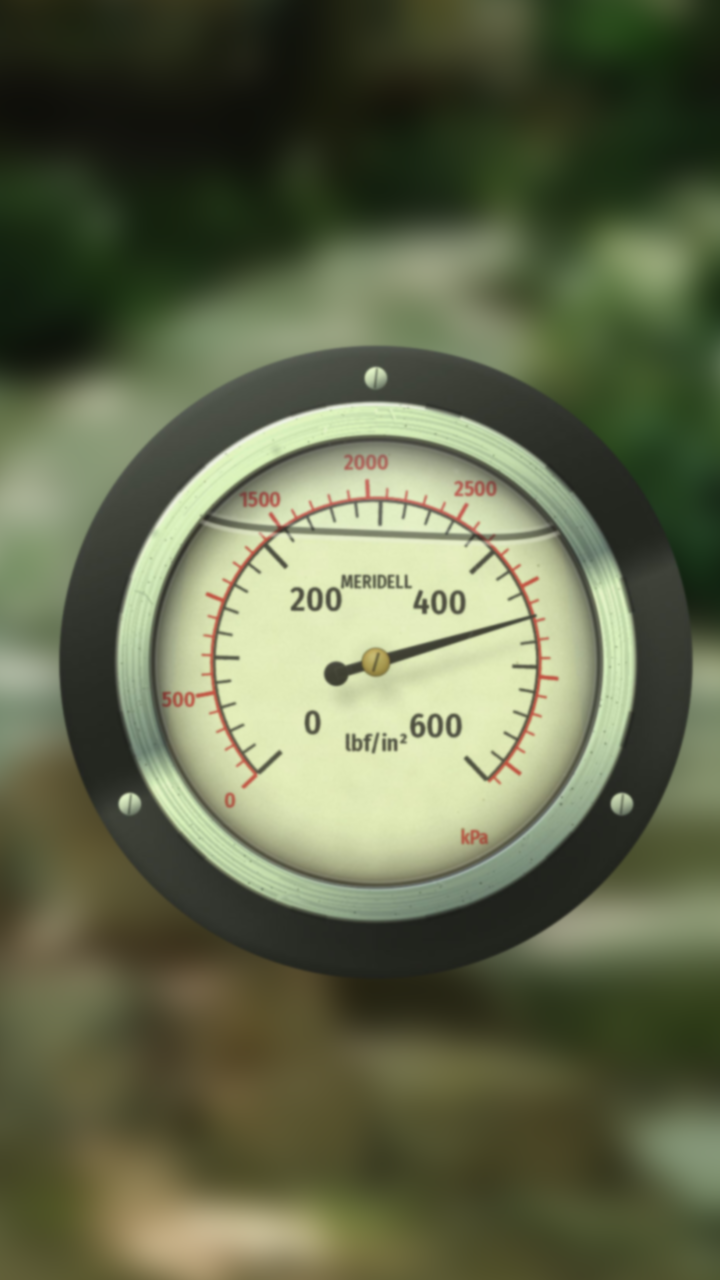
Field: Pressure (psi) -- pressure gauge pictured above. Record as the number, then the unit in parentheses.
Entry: 460 (psi)
